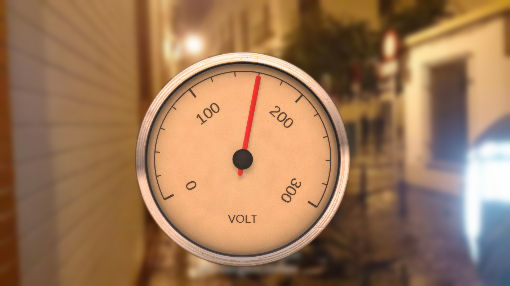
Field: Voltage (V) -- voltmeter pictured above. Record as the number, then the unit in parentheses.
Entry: 160 (V)
